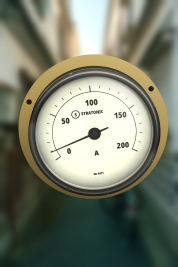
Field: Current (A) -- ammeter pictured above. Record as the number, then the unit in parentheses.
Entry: 10 (A)
